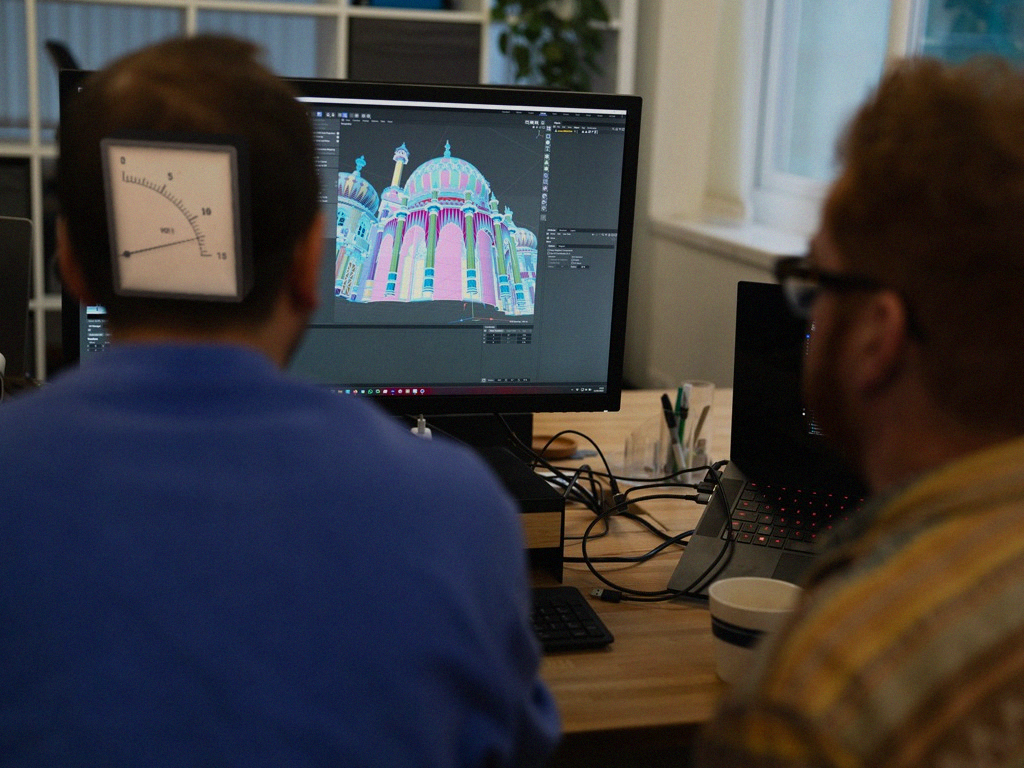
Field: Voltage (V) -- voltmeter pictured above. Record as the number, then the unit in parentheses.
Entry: 12.5 (V)
